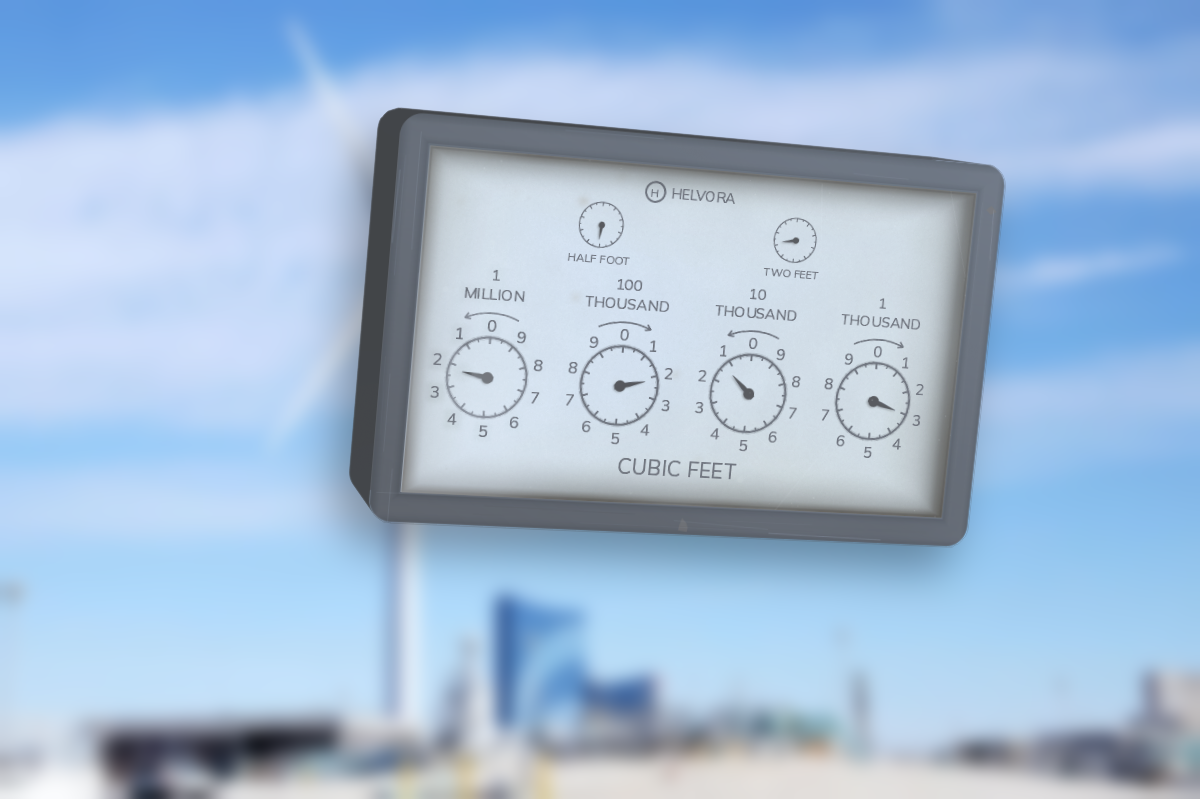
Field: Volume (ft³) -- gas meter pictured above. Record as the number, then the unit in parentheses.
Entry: 221300 (ft³)
